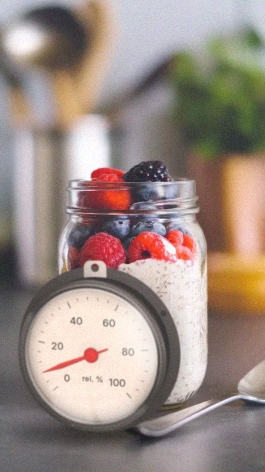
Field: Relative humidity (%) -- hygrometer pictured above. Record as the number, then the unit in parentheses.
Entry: 8 (%)
